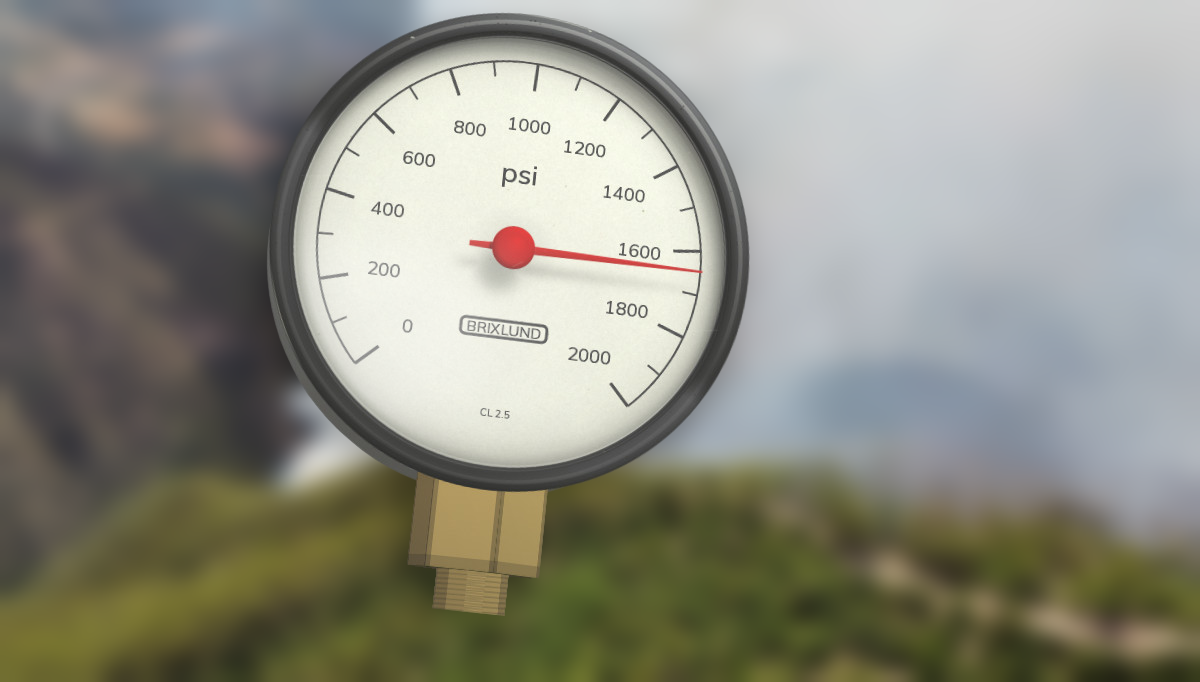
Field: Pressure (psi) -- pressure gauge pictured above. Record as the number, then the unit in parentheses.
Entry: 1650 (psi)
